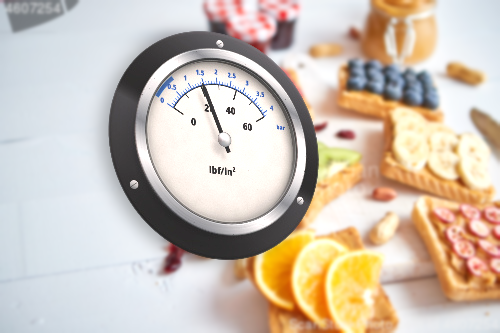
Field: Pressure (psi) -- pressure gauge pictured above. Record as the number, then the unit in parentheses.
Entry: 20 (psi)
